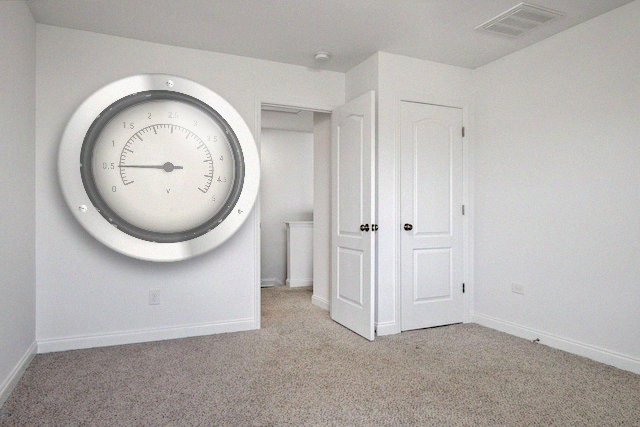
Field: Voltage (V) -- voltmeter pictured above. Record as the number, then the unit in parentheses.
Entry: 0.5 (V)
